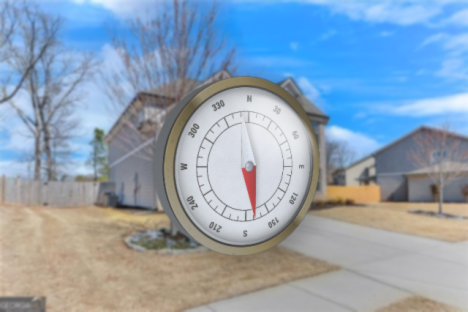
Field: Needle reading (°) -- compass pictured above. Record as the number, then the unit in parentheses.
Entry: 170 (°)
